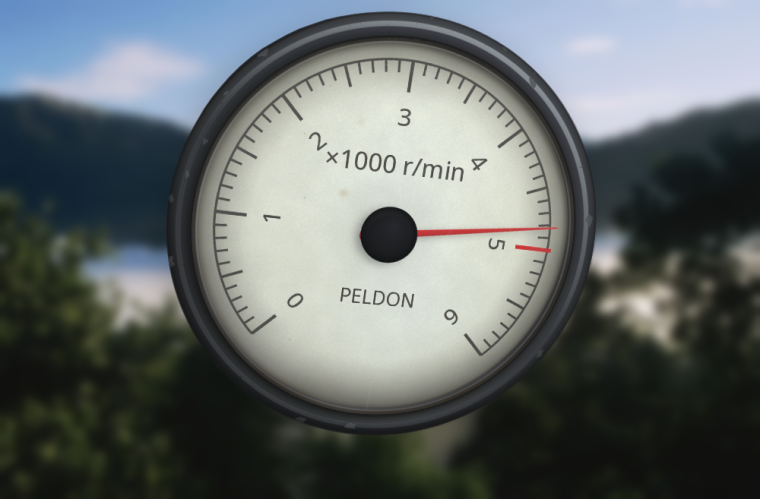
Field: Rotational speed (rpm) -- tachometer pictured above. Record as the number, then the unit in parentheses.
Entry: 4800 (rpm)
